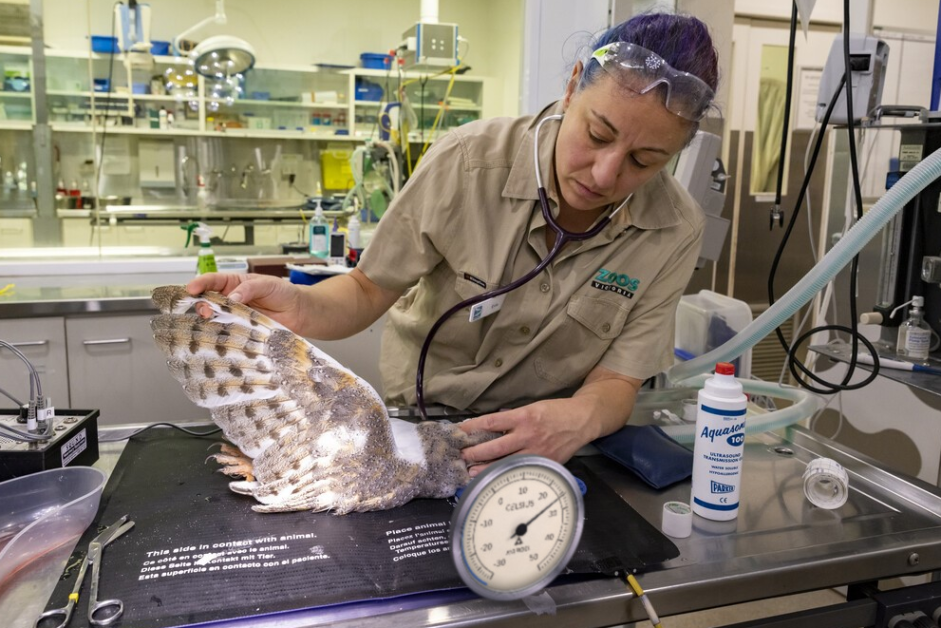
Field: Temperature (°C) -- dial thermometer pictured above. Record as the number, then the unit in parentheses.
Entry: 25 (°C)
